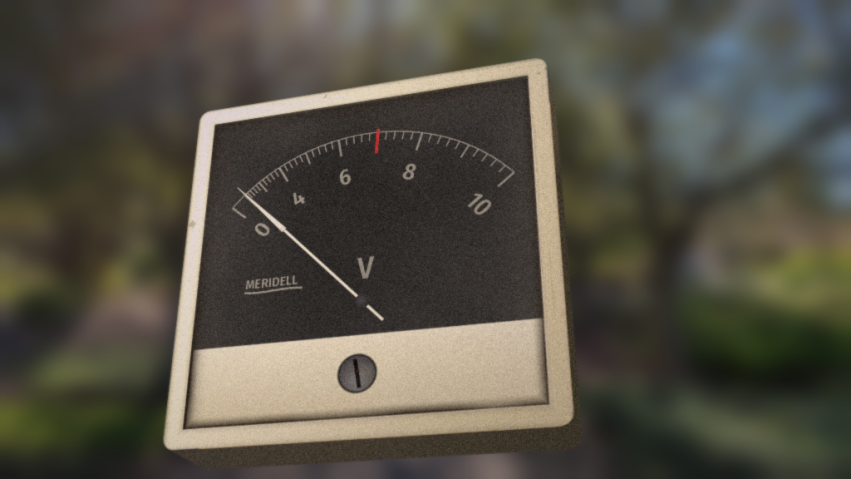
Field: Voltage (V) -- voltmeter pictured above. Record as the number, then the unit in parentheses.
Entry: 2 (V)
